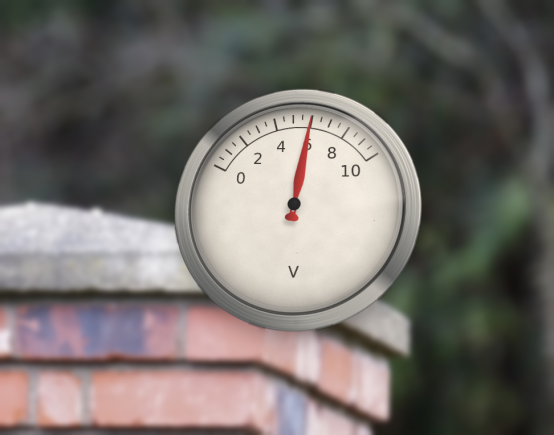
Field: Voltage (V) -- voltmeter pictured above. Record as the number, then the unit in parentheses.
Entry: 6 (V)
